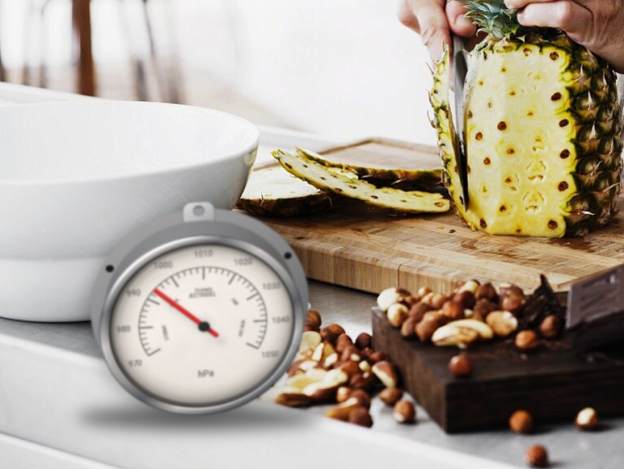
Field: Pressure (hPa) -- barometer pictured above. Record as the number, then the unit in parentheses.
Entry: 994 (hPa)
